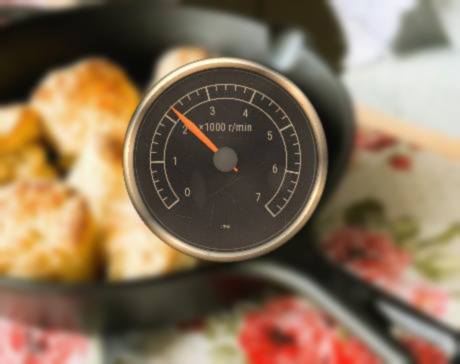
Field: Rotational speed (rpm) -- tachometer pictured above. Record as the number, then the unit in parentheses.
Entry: 2200 (rpm)
